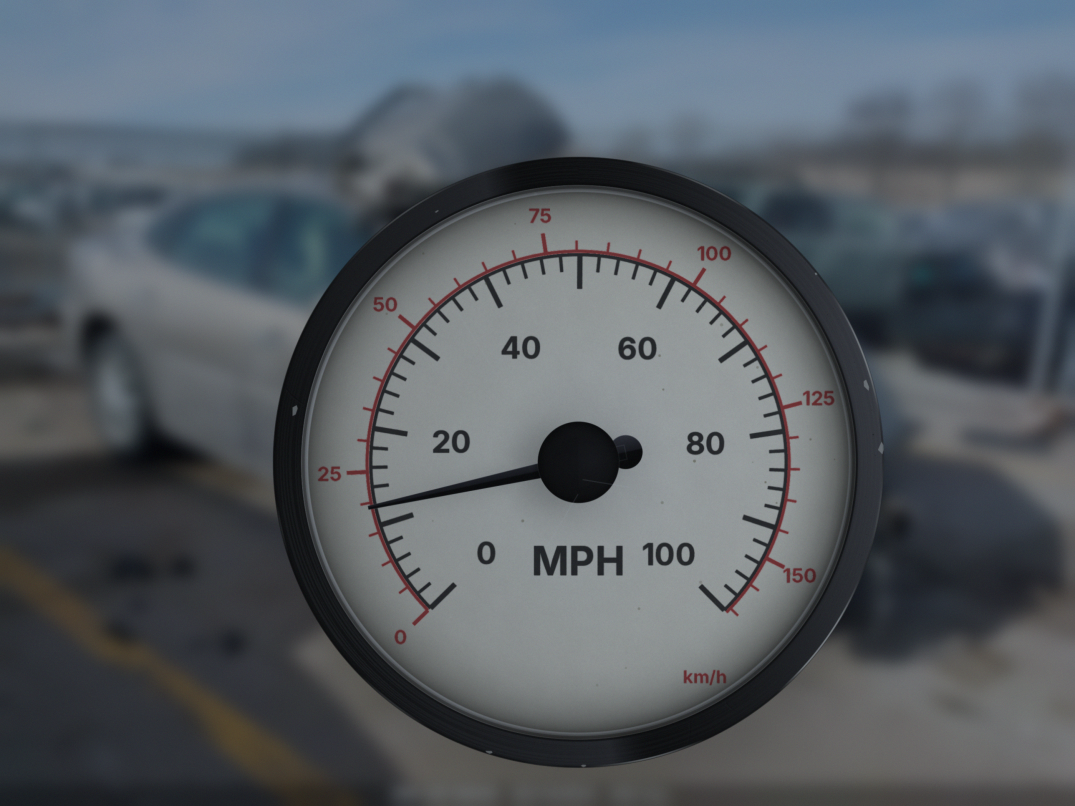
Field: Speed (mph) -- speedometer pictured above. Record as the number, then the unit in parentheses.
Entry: 12 (mph)
